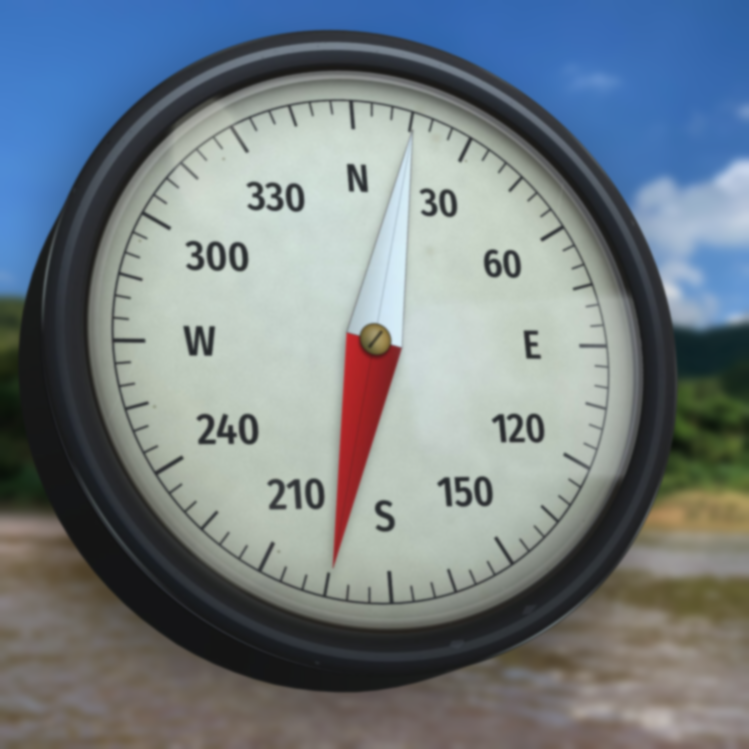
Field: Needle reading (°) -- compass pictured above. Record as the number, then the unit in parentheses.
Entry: 195 (°)
